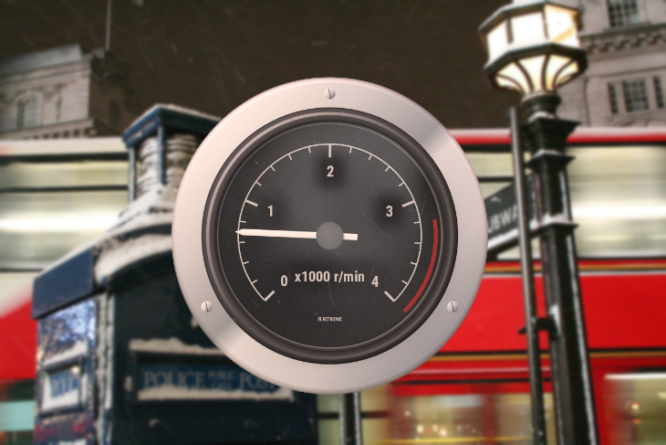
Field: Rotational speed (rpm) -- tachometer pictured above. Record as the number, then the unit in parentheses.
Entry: 700 (rpm)
